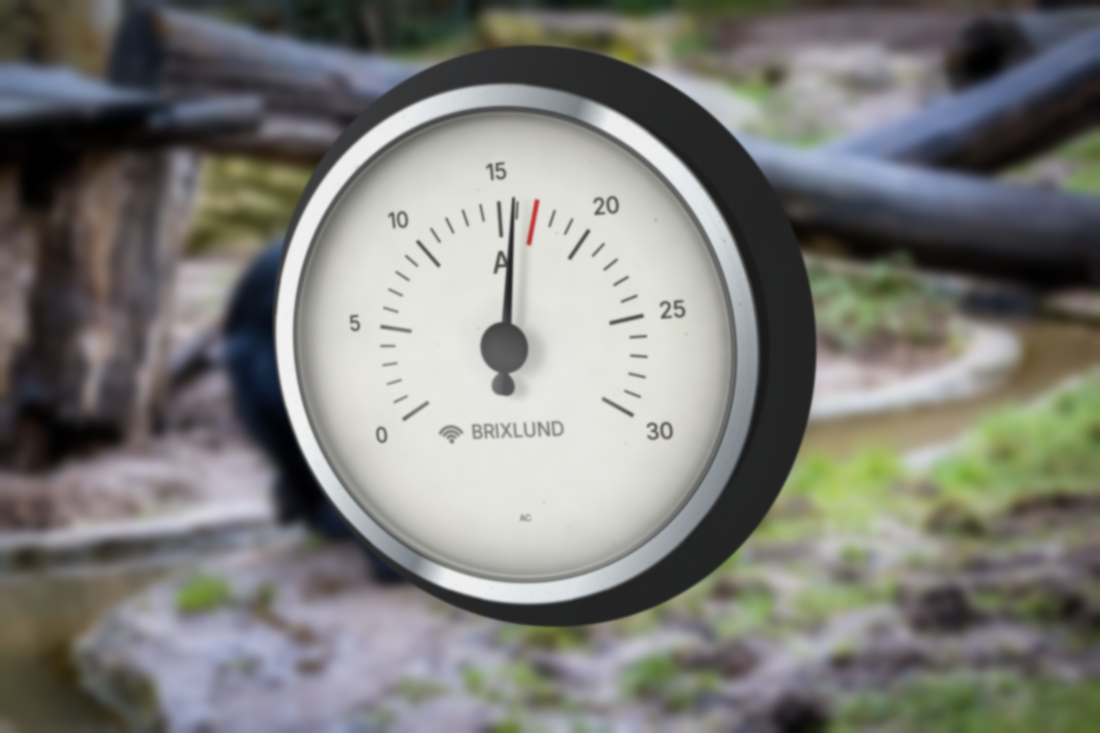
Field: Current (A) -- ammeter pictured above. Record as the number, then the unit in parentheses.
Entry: 16 (A)
